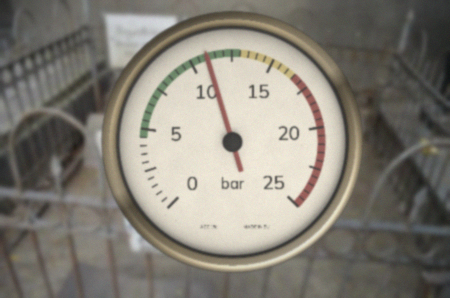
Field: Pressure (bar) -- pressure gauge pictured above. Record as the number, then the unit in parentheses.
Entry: 11 (bar)
